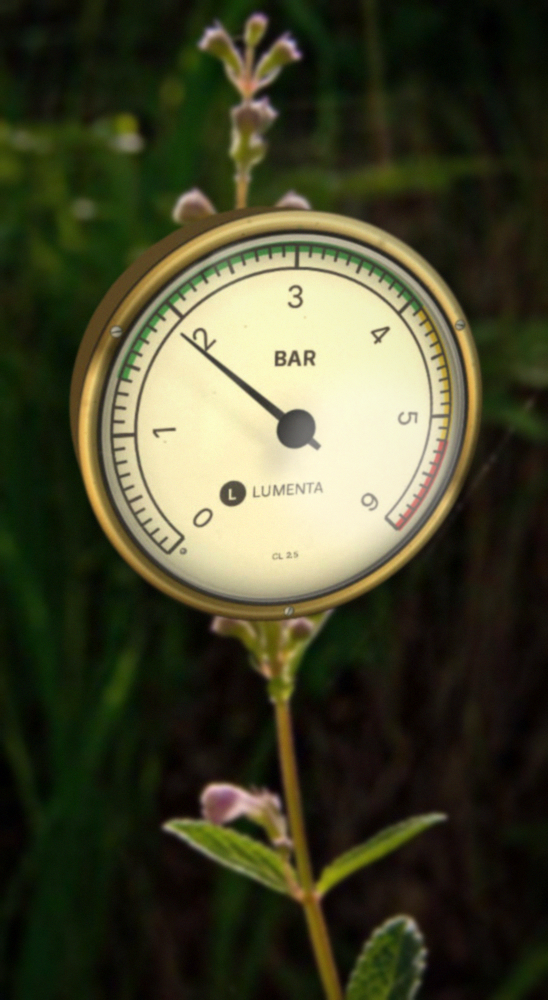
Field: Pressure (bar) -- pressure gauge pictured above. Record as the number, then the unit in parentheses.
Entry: 1.9 (bar)
